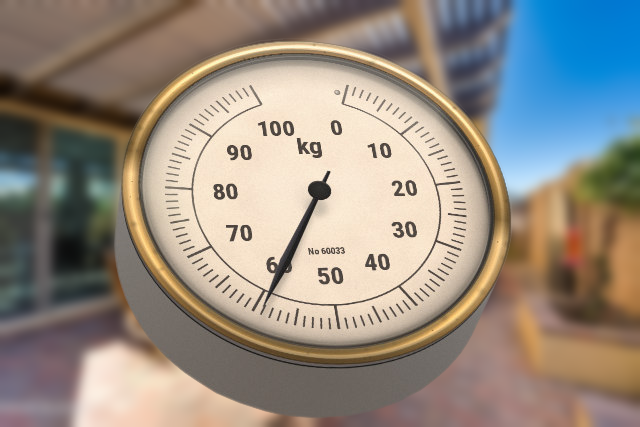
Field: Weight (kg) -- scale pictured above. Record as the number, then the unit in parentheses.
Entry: 59 (kg)
